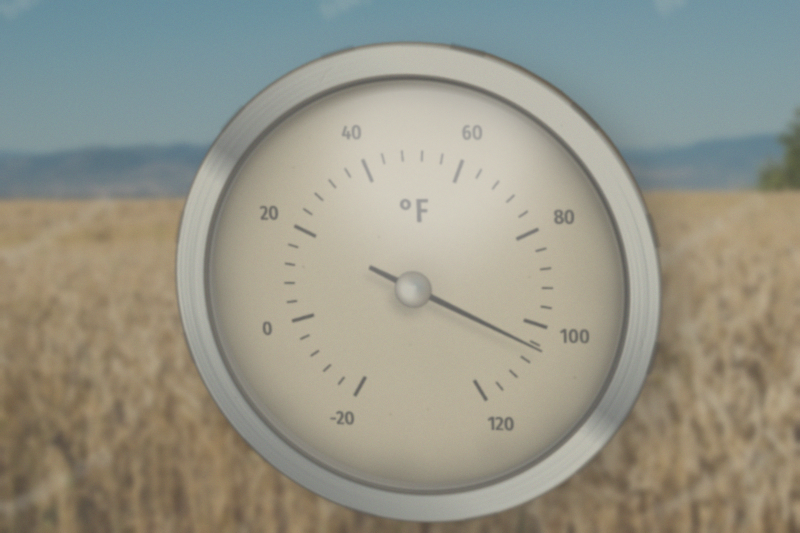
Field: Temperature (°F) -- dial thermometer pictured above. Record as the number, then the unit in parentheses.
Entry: 104 (°F)
